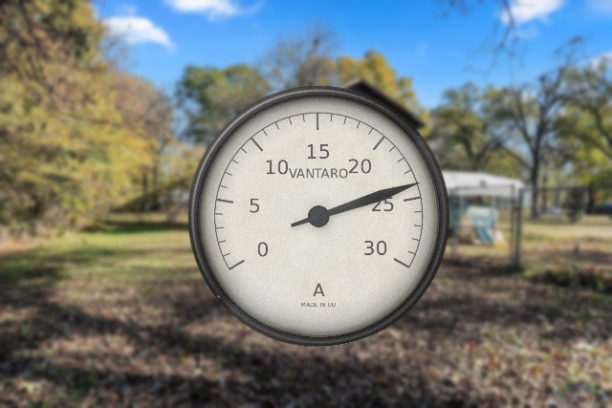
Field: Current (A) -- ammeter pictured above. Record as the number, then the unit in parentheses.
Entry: 24 (A)
